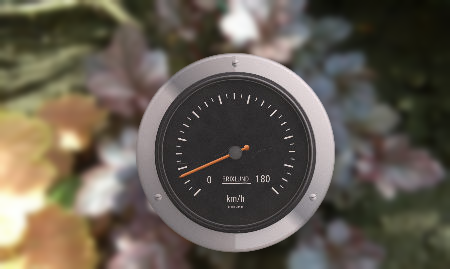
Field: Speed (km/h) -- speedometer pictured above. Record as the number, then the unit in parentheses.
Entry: 15 (km/h)
